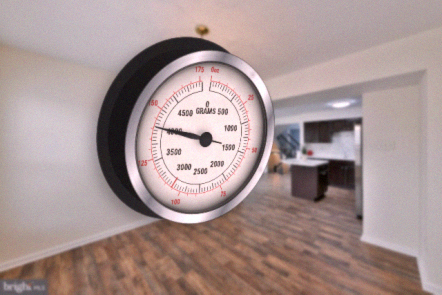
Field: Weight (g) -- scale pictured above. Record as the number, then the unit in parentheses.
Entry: 4000 (g)
